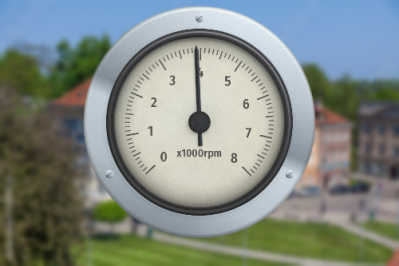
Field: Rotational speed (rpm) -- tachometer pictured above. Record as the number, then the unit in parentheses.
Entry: 3900 (rpm)
